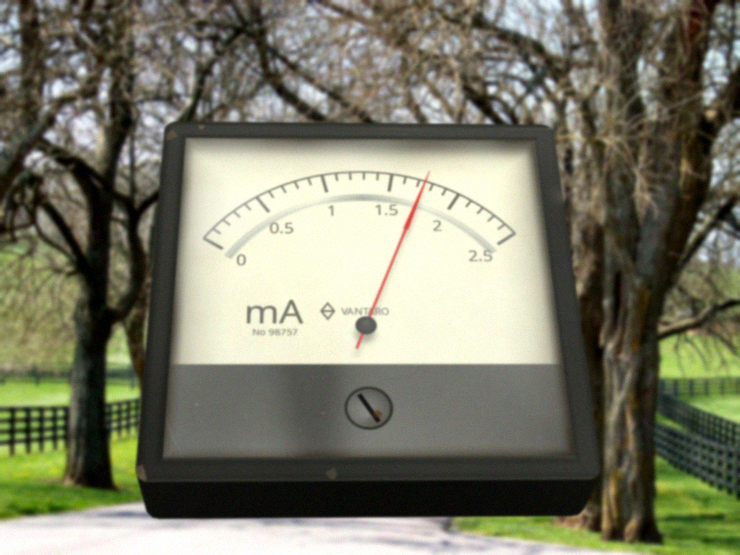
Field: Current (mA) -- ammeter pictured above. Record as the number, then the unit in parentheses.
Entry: 1.75 (mA)
